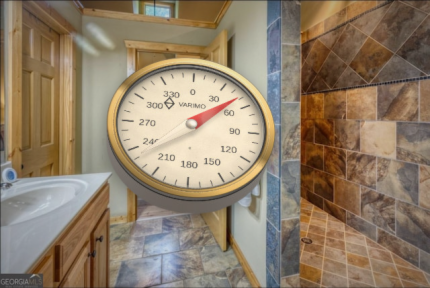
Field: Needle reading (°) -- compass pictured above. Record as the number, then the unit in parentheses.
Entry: 50 (°)
